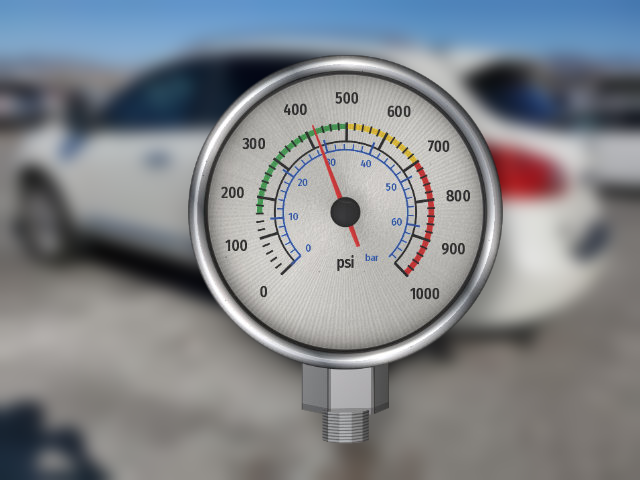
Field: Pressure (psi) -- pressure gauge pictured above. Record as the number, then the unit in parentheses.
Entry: 420 (psi)
